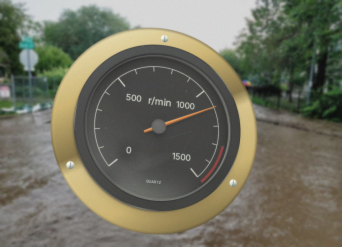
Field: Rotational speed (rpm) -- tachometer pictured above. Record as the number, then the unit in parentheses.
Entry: 1100 (rpm)
